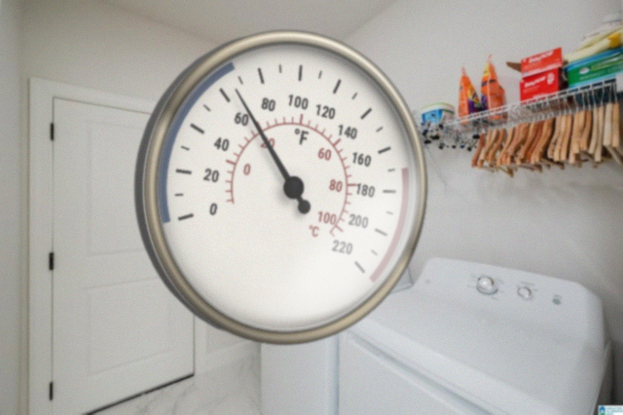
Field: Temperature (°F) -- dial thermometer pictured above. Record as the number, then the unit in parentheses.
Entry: 65 (°F)
